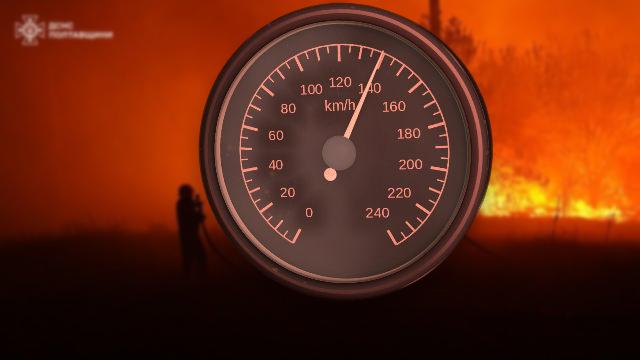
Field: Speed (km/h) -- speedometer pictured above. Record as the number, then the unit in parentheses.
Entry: 140 (km/h)
